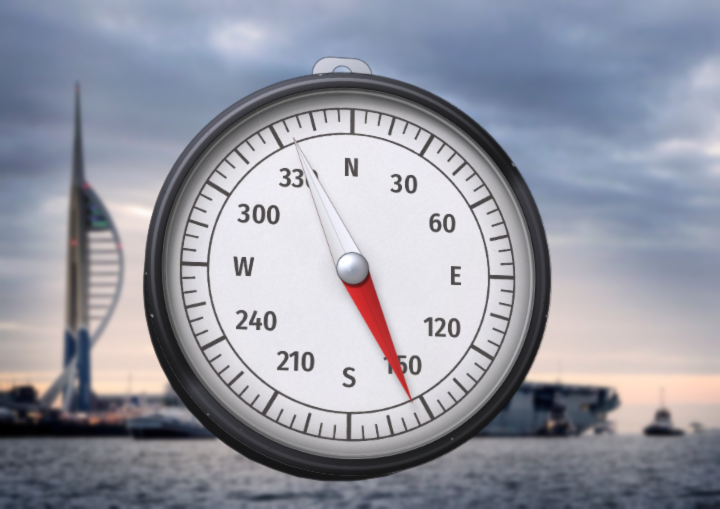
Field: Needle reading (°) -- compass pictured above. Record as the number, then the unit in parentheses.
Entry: 155 (°)
